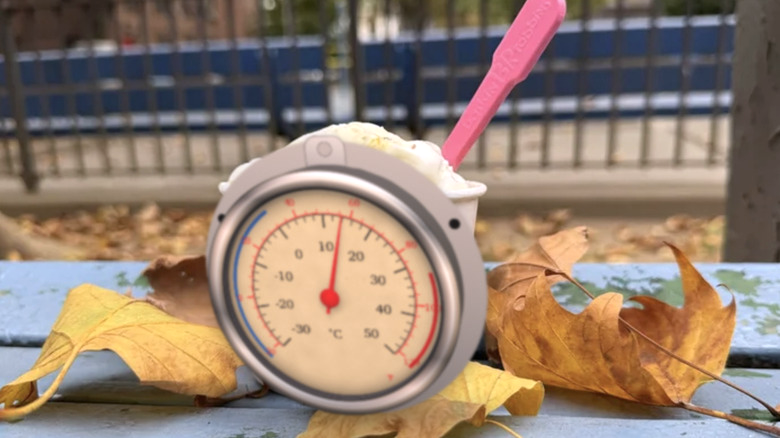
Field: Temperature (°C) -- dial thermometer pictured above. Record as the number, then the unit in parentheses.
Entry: 14 (°C)
